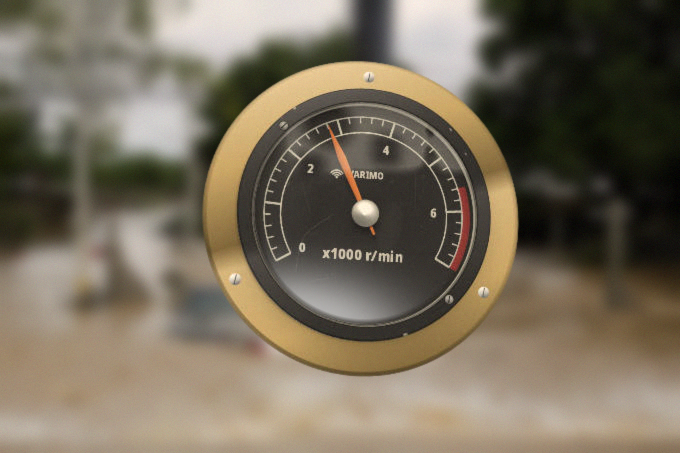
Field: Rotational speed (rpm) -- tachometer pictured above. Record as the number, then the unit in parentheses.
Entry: 2800 (rpm)
